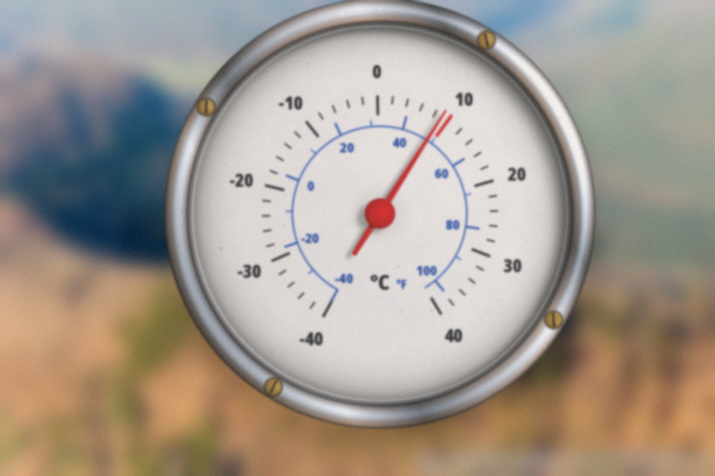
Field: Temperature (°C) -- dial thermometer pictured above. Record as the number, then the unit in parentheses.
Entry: 9 (°C)
